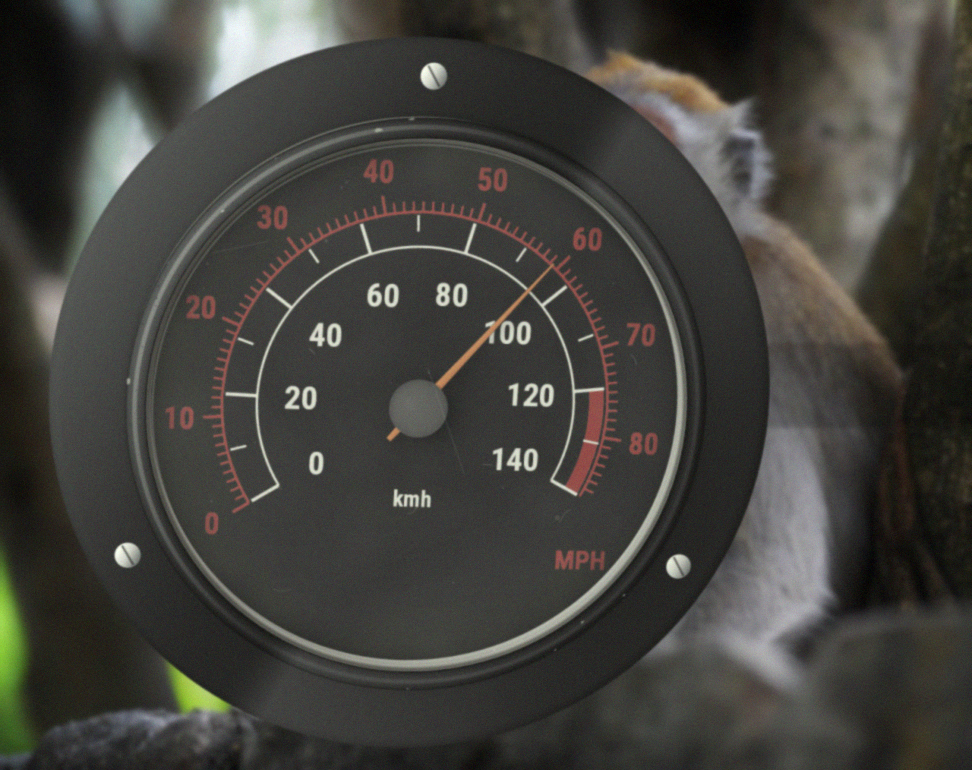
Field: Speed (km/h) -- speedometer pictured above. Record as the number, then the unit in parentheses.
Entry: 95 (km/h)
